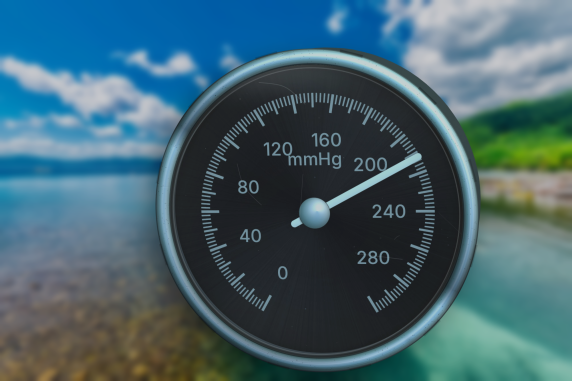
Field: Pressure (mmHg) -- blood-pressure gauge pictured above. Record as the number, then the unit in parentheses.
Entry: 212 (mmHg)
